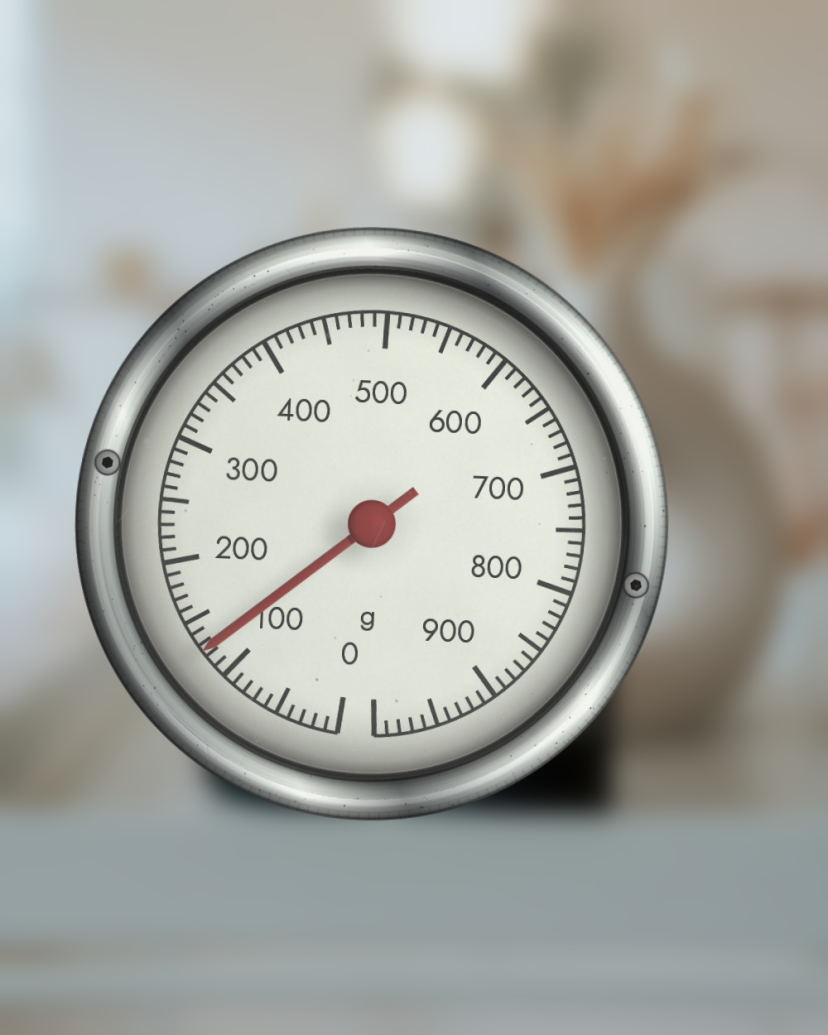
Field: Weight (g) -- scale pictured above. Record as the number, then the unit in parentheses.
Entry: 125 (g)
